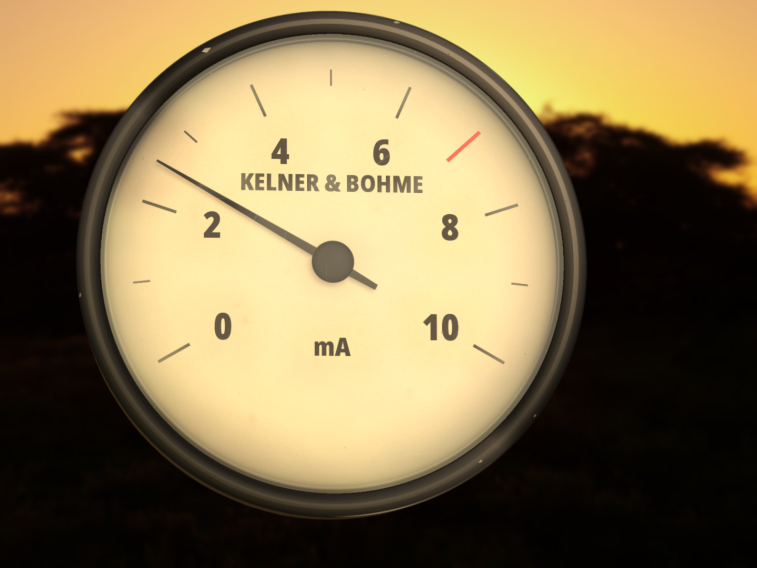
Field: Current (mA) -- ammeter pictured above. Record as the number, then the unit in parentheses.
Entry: 2.5 (mA)
